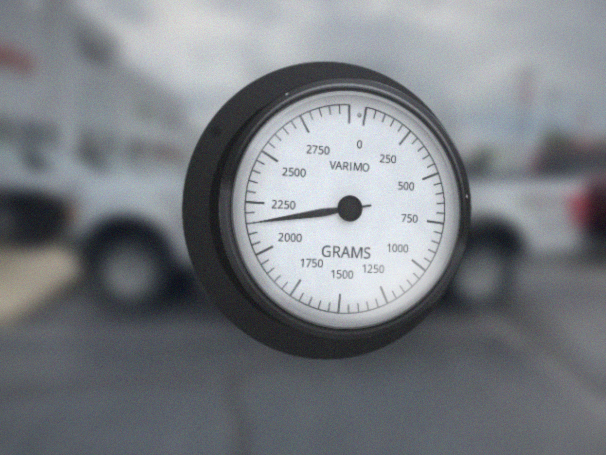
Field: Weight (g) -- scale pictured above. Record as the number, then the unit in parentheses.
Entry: 2150 (g)
